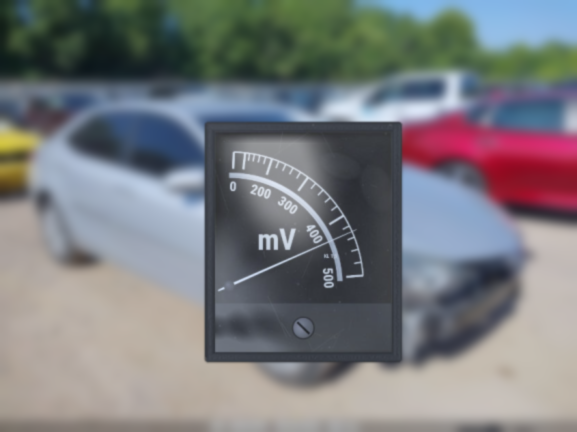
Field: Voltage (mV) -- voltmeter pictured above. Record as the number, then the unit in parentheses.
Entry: 430 (mV)
